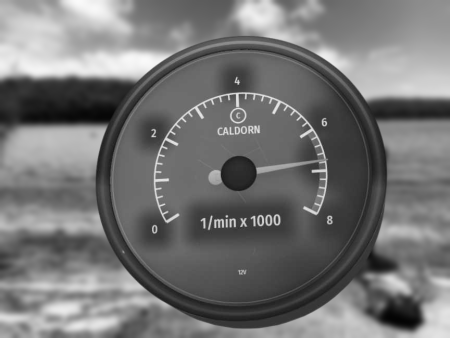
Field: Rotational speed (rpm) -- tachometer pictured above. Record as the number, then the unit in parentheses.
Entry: 6800 (rpm)
